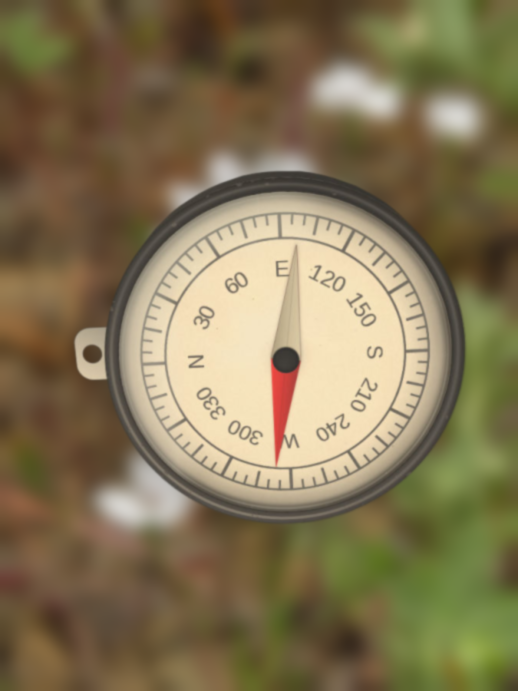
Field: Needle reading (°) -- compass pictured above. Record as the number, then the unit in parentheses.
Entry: 277.5 (°)
